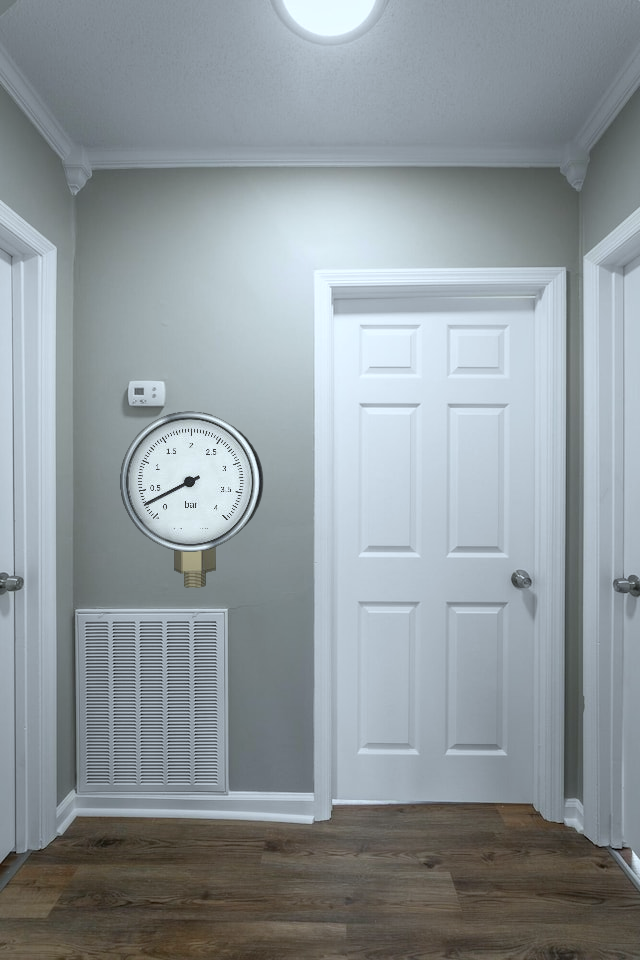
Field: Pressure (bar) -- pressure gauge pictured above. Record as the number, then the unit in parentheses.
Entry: 0.25 (bar)
